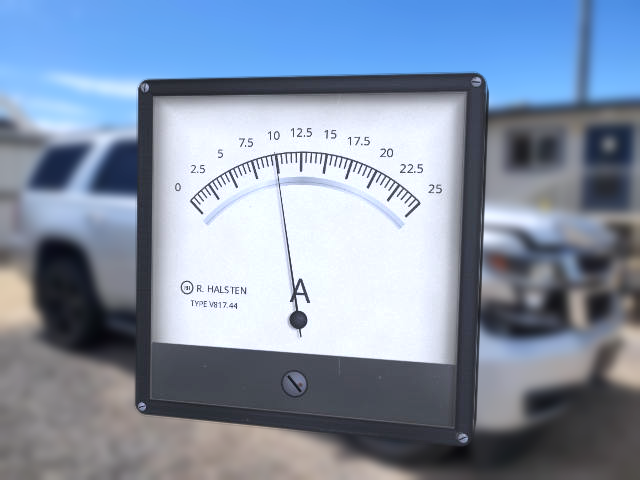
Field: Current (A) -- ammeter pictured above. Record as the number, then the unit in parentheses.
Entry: 10 (A)
